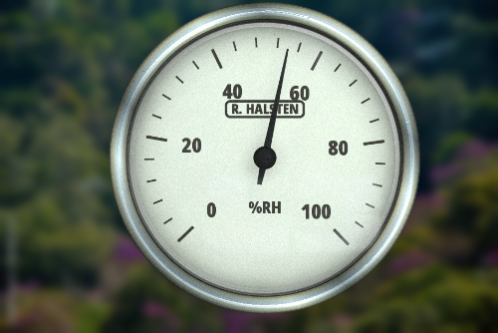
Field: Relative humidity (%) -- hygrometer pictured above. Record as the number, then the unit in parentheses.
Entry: 54 (%)
